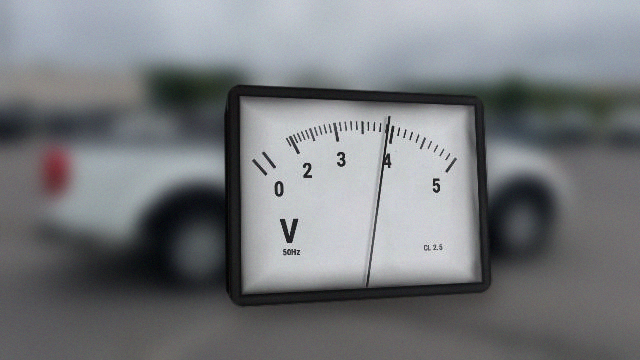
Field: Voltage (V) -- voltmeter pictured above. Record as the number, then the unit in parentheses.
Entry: 3.9 (V)
